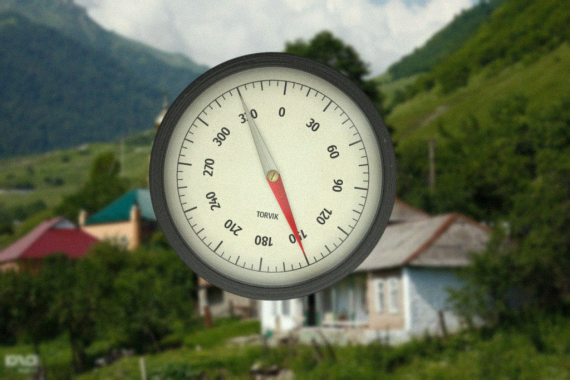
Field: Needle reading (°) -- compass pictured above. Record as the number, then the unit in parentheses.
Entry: 150 (°)
